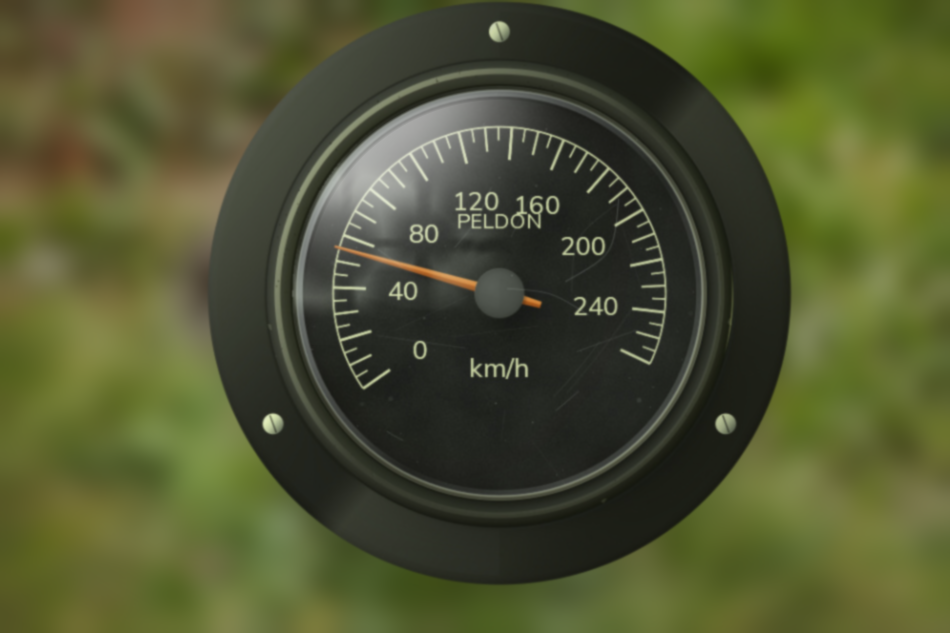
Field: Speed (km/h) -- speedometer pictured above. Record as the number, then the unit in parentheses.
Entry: 55 (km/h)
